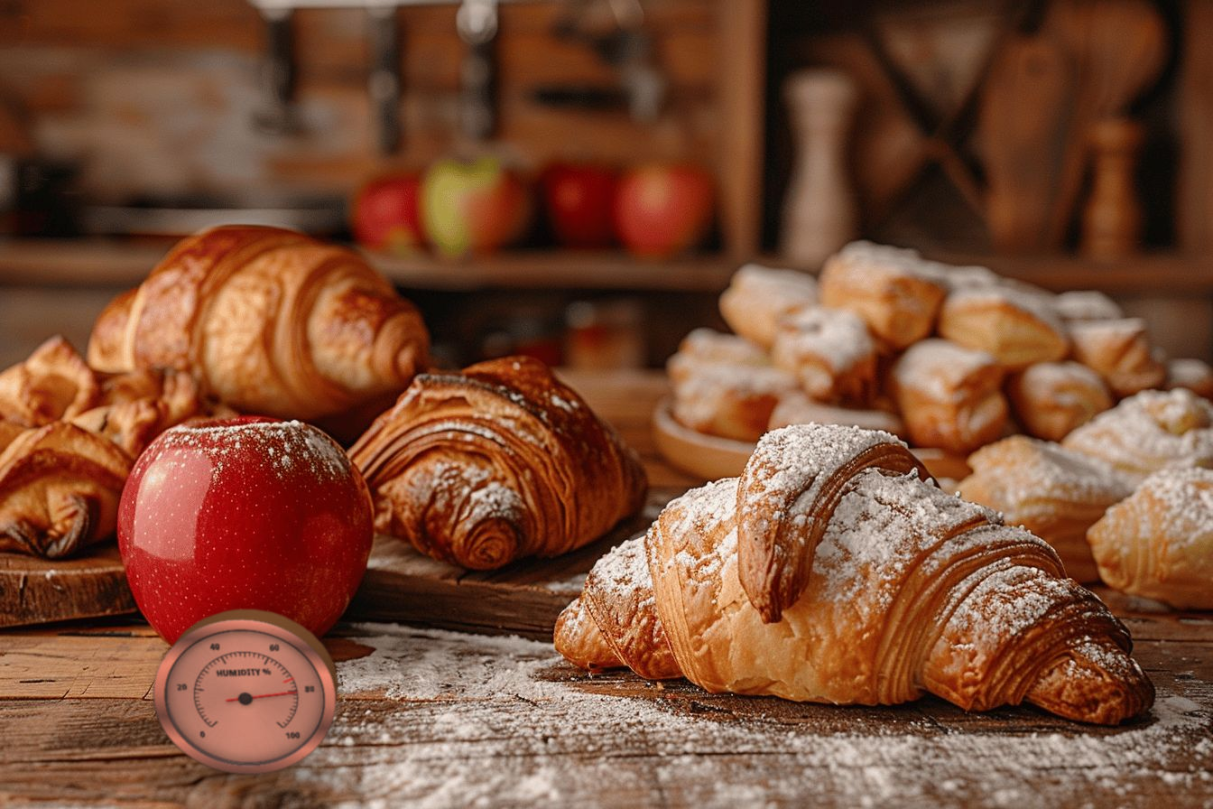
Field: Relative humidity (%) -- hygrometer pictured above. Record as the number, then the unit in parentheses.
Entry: 80 (%)
